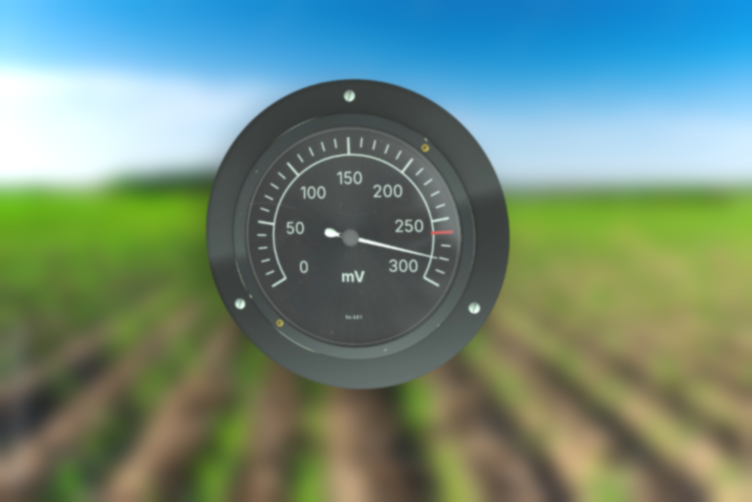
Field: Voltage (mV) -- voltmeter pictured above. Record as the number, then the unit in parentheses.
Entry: 280 (mV)
